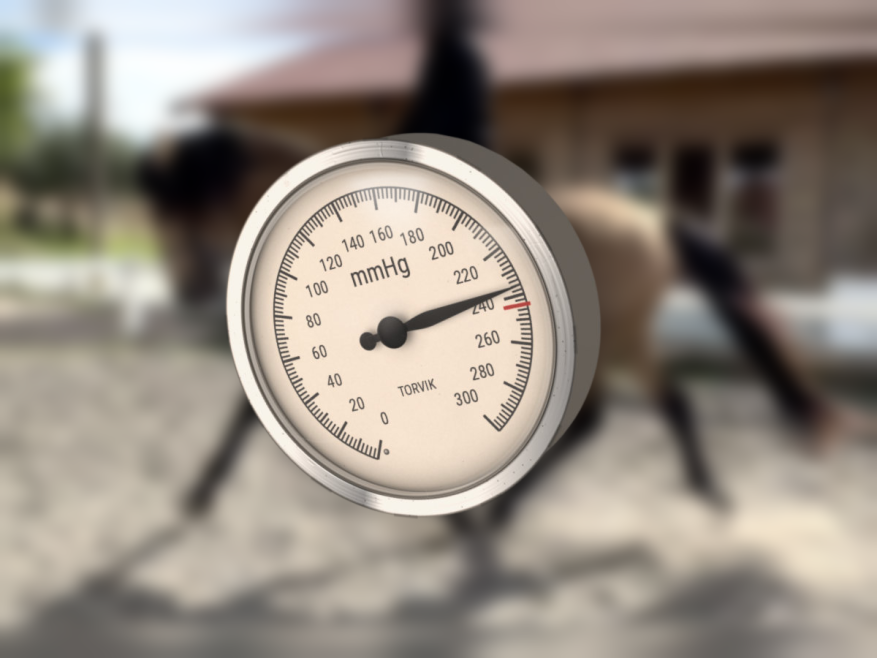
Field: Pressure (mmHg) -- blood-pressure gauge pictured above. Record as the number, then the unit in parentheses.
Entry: 236 (mmHg)
